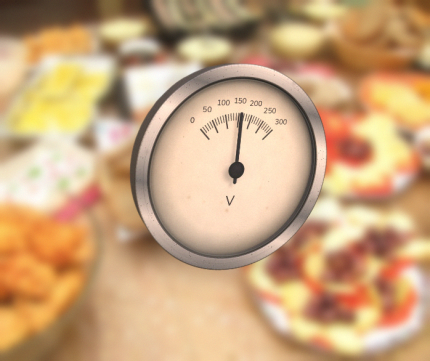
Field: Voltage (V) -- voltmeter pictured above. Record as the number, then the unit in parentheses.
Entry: 150 (V)
